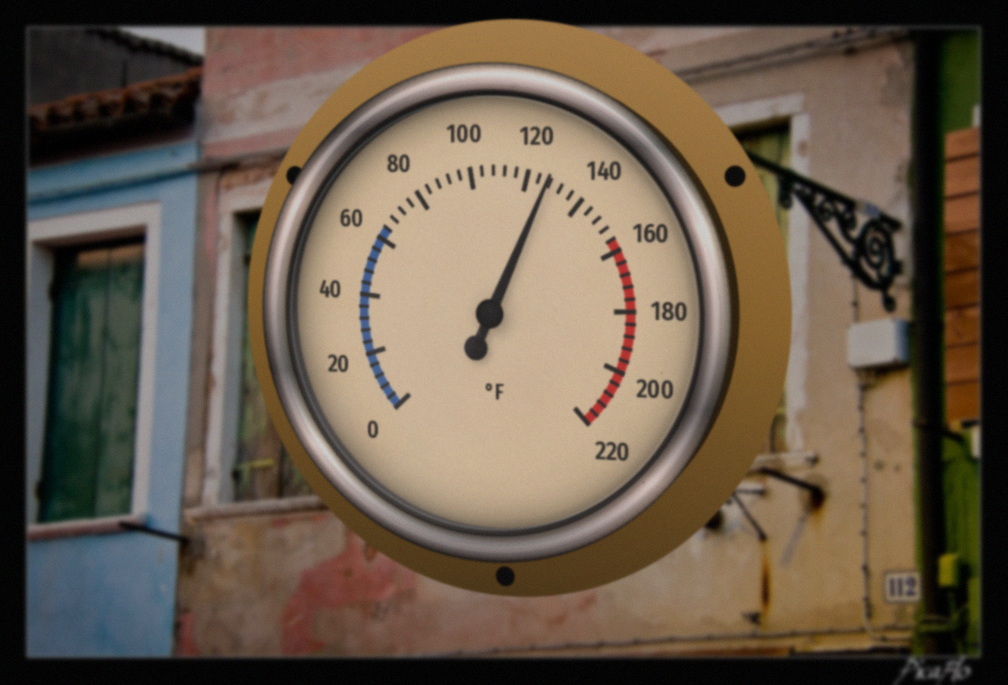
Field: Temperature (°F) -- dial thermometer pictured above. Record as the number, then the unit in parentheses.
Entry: 128 (°F)
